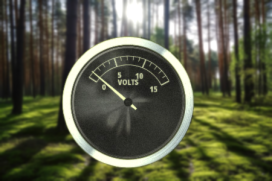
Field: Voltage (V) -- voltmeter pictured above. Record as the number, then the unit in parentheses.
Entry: 1 (V)
